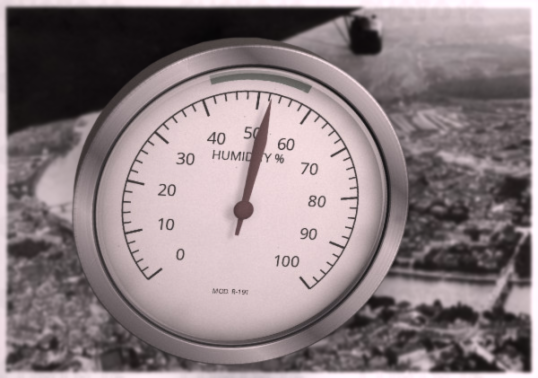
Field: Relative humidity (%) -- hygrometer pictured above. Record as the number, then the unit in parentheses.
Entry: 52 (%)
